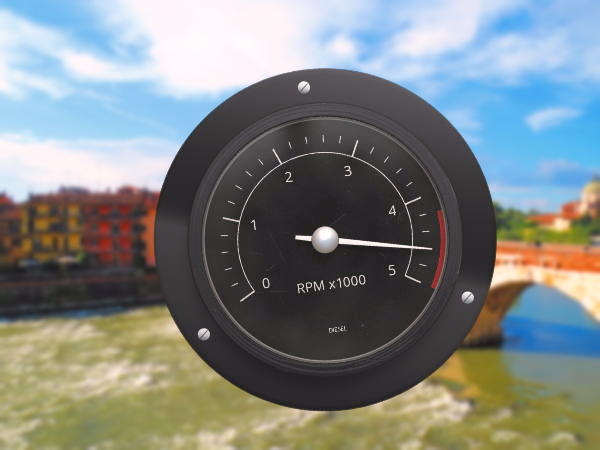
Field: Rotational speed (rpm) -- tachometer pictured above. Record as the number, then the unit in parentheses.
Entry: 4600 (rpm)
